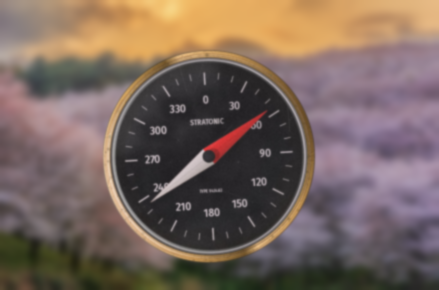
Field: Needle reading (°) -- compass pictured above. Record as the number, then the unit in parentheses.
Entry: 55 (°)
